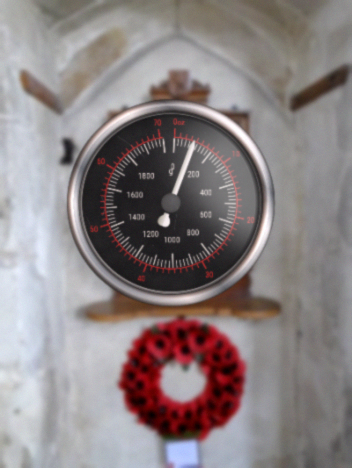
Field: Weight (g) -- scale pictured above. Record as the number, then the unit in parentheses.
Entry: 100 (g)
